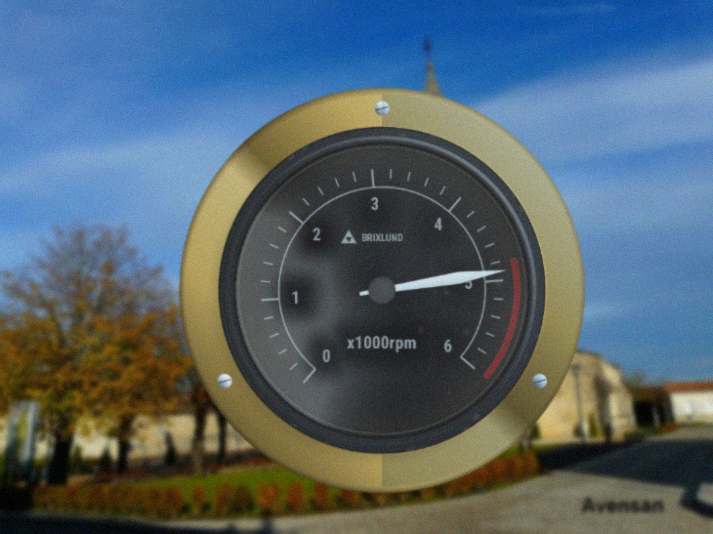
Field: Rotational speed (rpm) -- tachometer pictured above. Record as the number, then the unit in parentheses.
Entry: 4900 (rpm)
